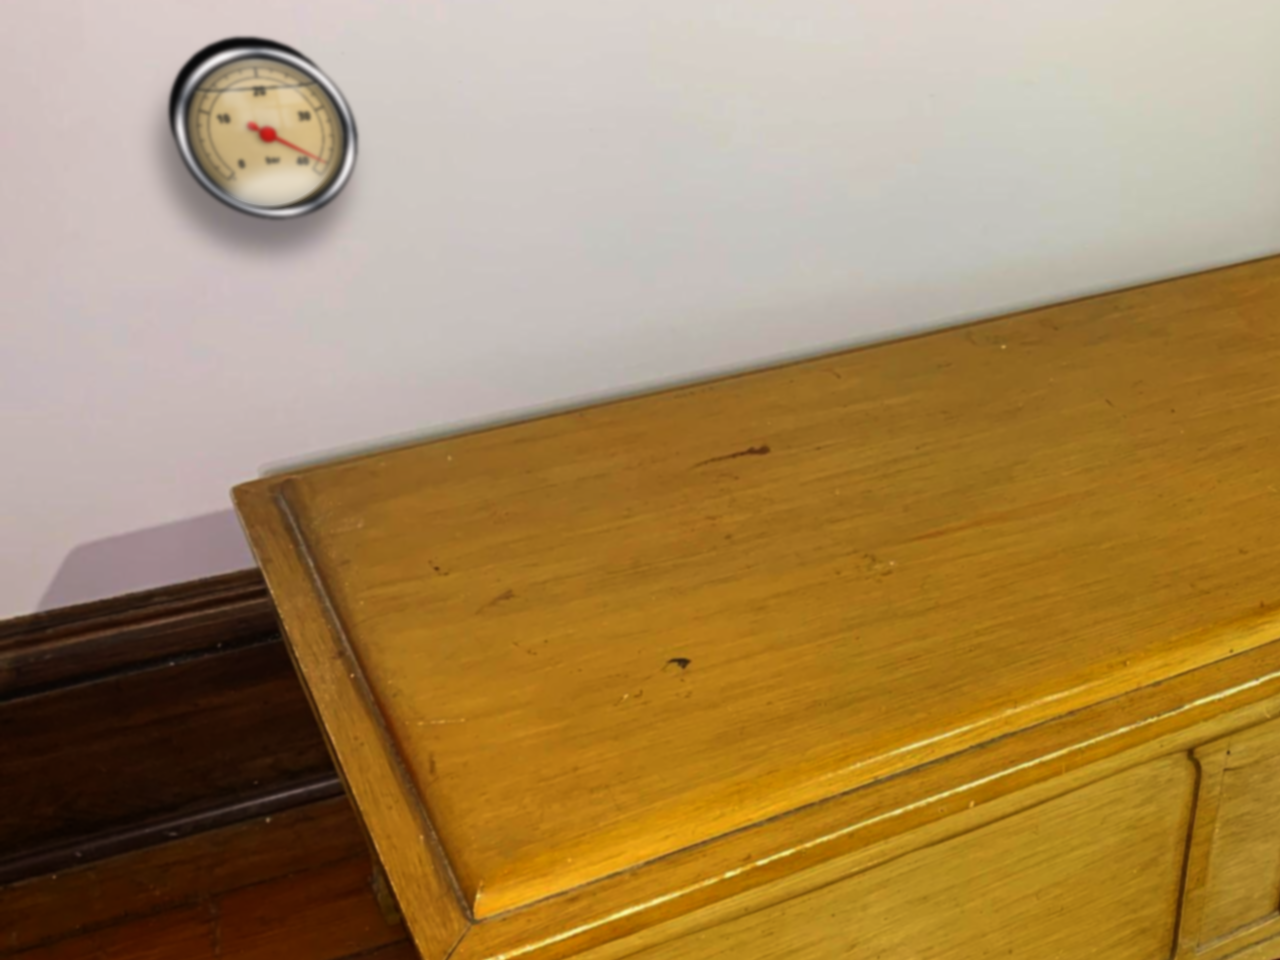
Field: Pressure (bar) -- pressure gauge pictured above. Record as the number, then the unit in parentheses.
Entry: 38 (bar)
